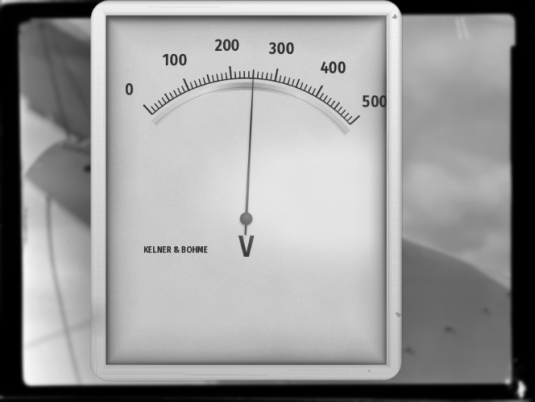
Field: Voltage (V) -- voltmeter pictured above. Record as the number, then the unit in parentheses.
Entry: 250 (V)
